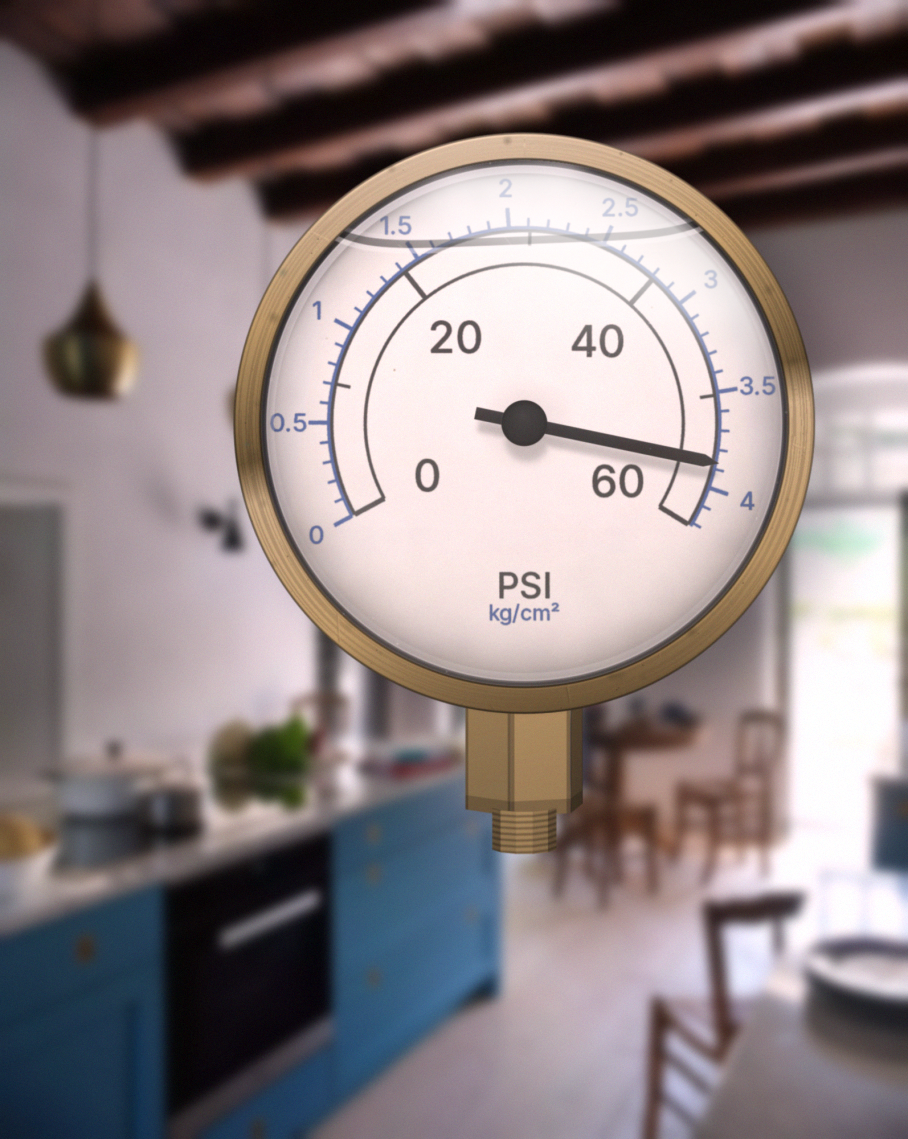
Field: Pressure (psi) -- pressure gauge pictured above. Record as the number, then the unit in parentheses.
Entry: 55 (psi)
